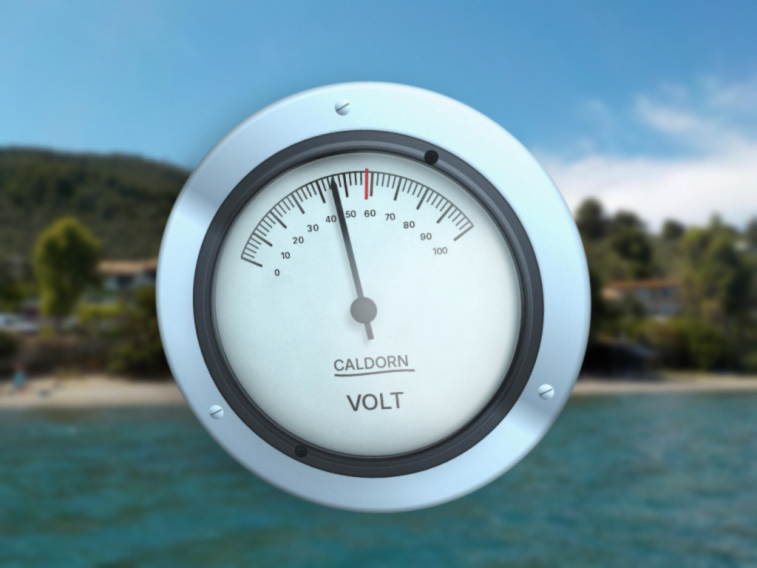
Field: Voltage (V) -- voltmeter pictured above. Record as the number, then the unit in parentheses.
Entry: 46 (V)
